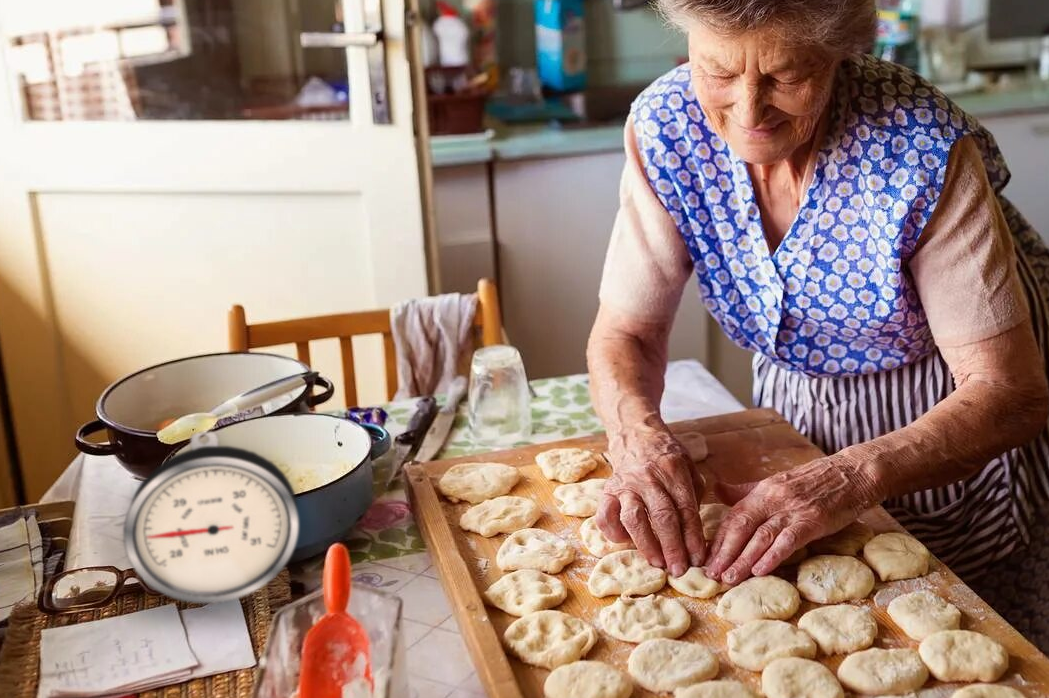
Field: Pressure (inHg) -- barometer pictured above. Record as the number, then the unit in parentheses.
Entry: 28.4 (inHg)
